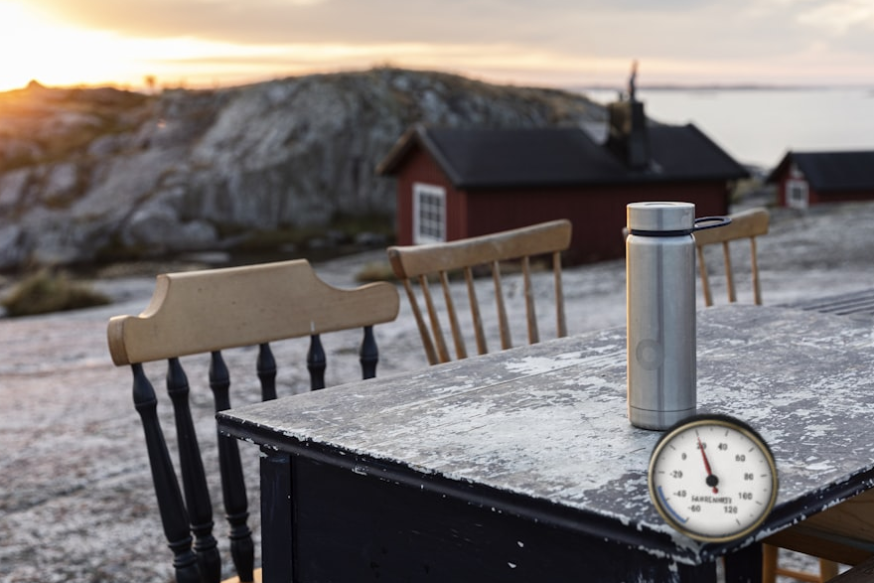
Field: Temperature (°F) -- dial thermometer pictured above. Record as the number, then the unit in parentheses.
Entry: 20 (°F)
